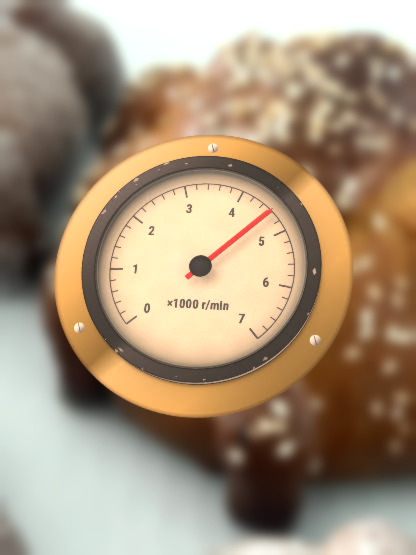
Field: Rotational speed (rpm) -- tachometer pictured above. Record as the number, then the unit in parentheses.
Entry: 4600 (rpm)
